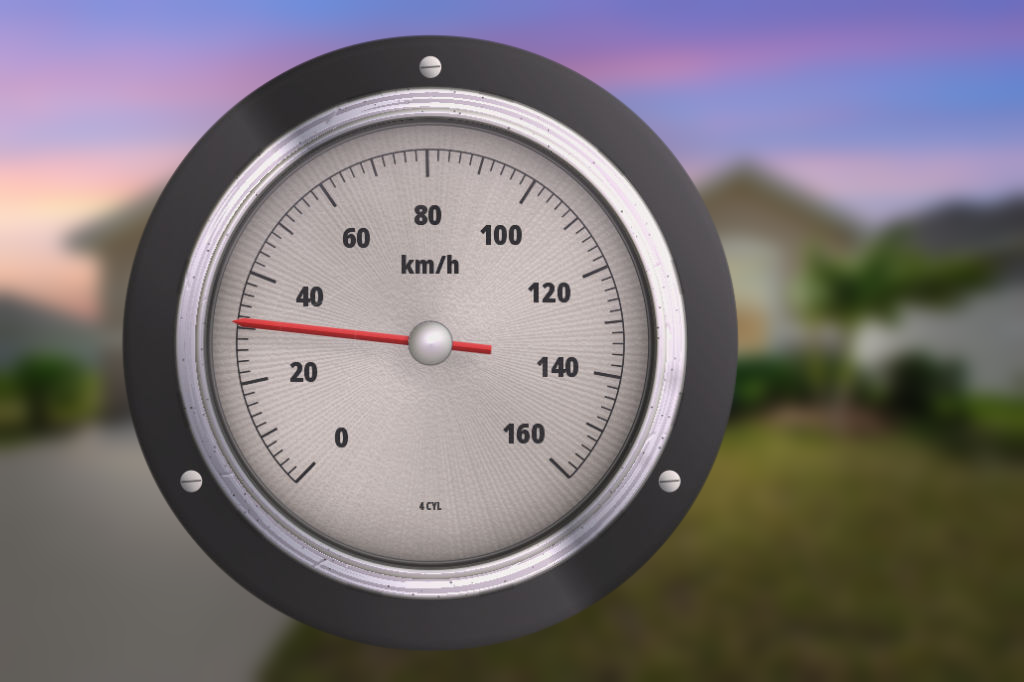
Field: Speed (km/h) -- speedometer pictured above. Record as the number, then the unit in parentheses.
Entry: 31 (km/h)
